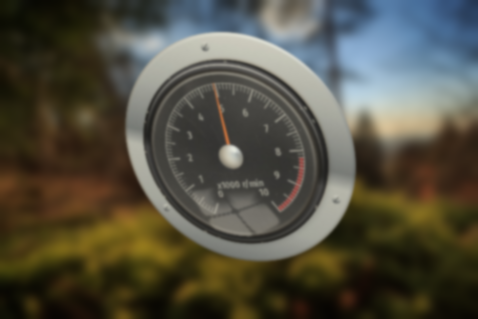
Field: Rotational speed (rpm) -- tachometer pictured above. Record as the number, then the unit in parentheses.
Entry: 5000 (rpm)
